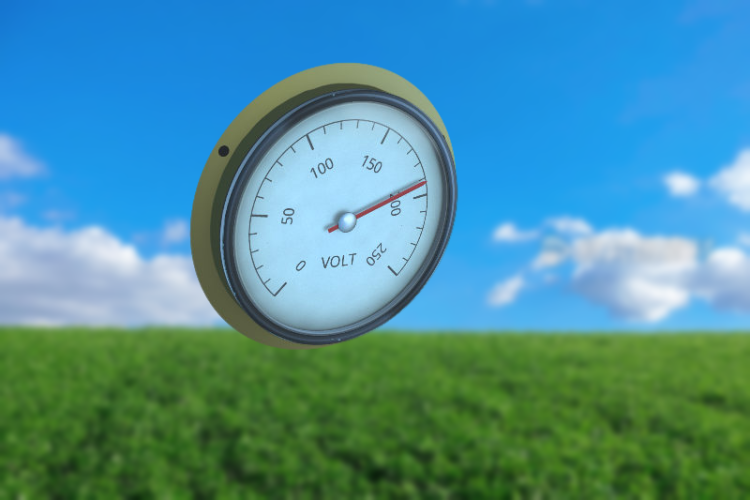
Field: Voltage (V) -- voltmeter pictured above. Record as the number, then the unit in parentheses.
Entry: 190 (V)
